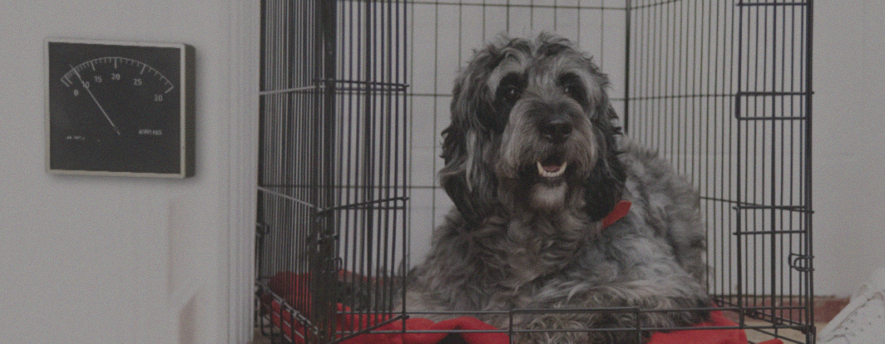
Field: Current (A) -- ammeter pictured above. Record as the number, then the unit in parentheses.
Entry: 10 (A)
